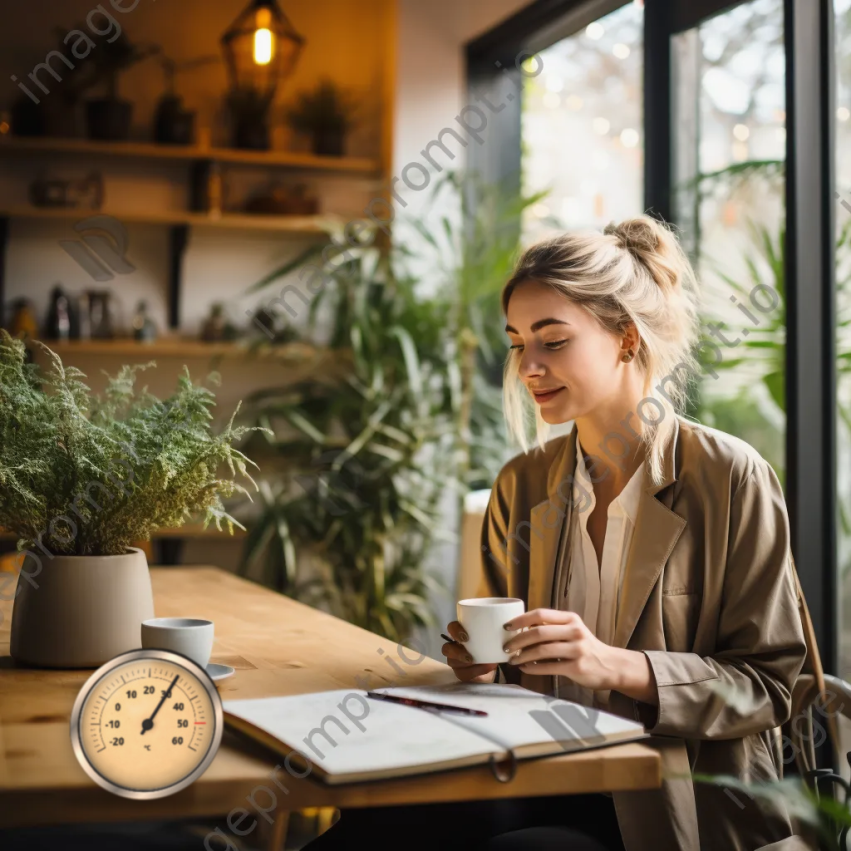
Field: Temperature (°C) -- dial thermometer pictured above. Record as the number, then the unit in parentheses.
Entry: 30 (°C)
